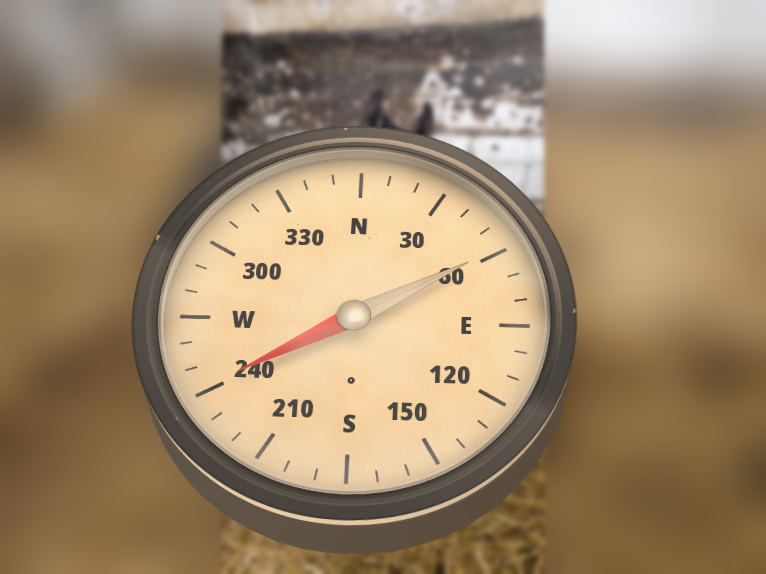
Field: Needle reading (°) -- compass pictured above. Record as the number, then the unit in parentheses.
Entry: 240 (°)
